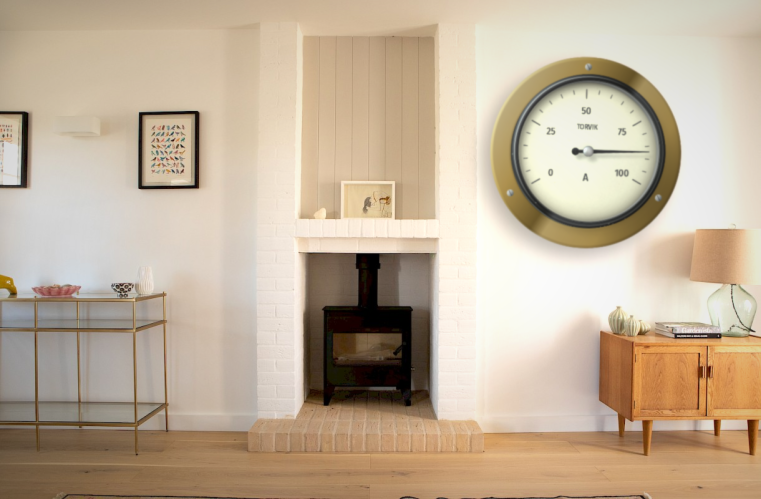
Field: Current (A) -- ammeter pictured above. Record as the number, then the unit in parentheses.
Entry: 87.5 (A)
